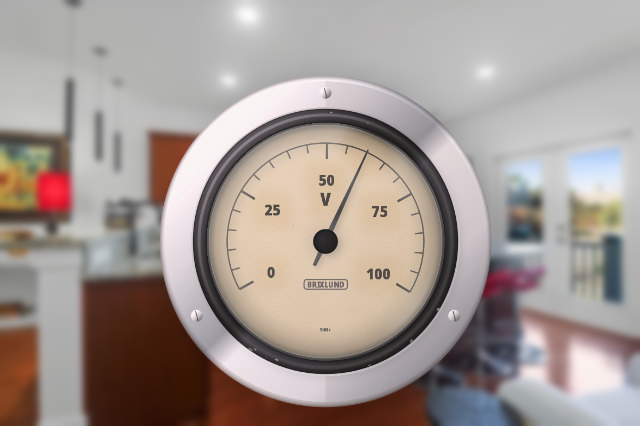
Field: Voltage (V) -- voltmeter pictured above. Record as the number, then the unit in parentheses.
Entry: 60 (V)
